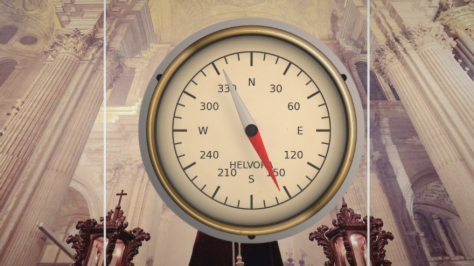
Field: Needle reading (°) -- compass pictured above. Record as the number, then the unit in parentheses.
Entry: 155 (°)
